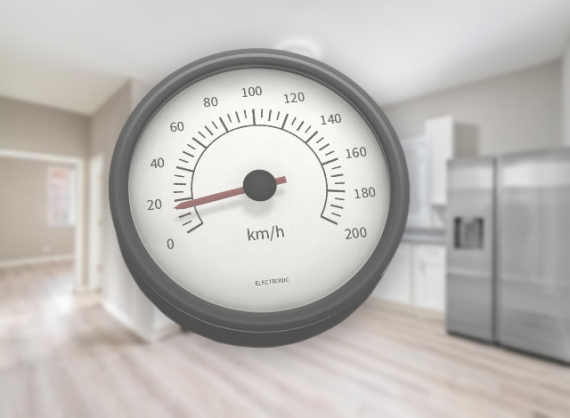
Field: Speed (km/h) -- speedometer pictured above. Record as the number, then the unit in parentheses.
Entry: 15 (km/h)
